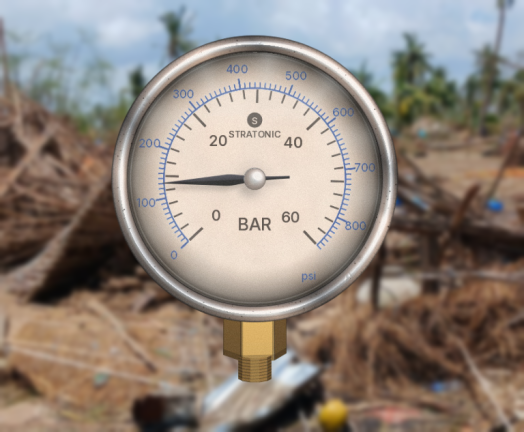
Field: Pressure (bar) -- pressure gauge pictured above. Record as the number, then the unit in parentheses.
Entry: 9 (bar)
